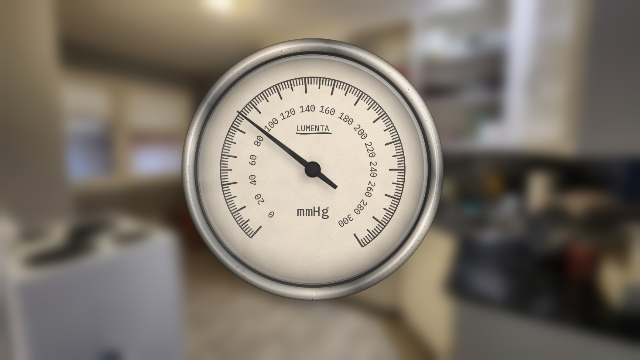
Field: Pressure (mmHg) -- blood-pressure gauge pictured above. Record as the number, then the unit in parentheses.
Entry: 90 (mmHg)
